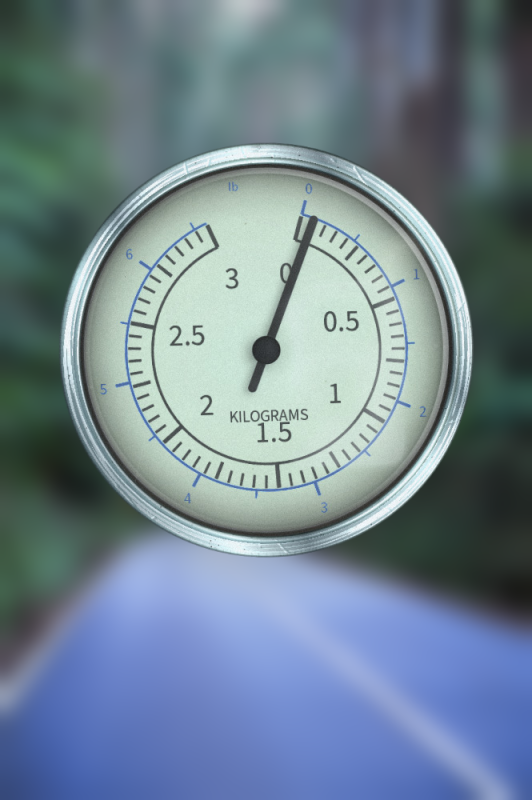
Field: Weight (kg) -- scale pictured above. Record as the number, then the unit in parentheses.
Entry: 0.05 (kg)
